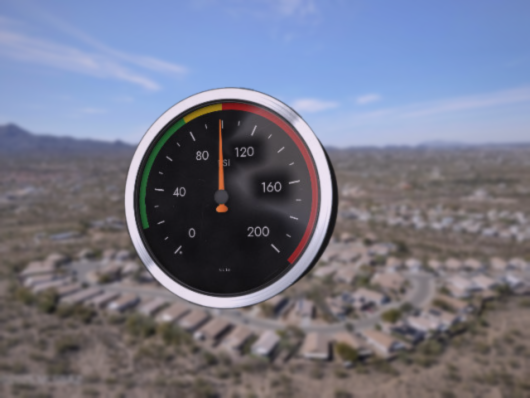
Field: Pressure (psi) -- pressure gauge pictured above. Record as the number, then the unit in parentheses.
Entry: 100 (psi)
